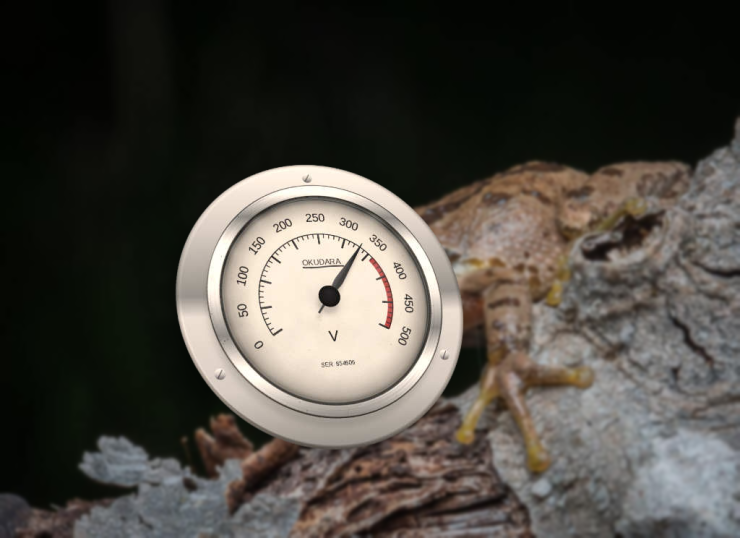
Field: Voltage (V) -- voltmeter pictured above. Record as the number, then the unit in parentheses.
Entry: 330 (V)
